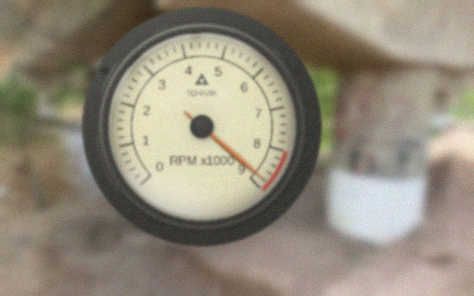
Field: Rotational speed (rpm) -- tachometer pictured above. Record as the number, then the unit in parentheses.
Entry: 8800 (rpm)
